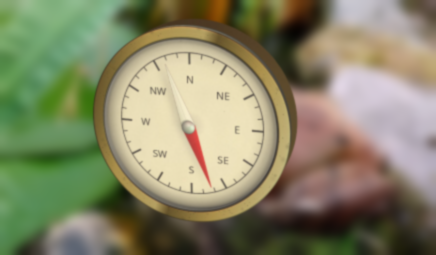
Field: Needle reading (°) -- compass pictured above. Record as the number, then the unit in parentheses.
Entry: 160 (°)
